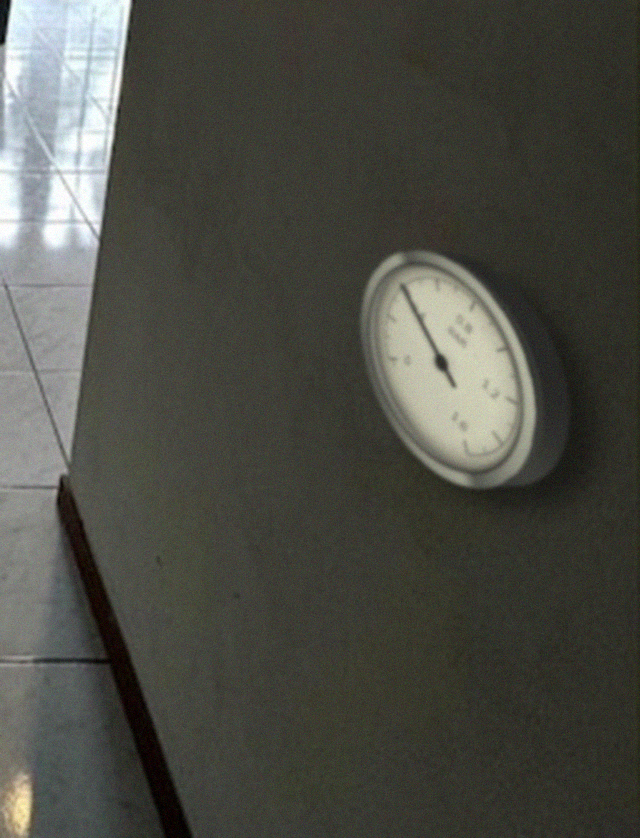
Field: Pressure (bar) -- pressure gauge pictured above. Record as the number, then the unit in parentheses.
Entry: 0.4 (bar)
